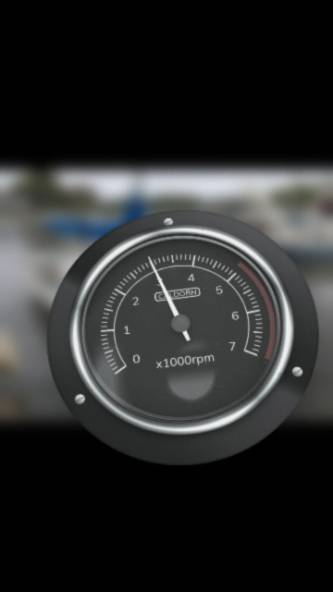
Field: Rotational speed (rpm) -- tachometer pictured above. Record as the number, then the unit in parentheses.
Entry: 3000 (rpm)
